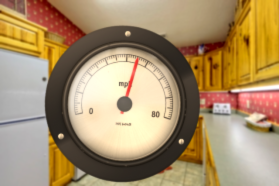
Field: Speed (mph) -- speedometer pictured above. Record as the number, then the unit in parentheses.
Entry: 45 (mph)
